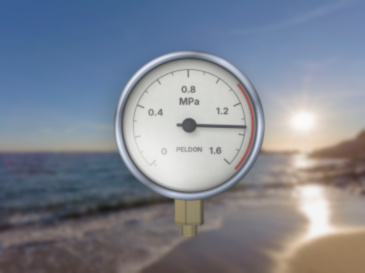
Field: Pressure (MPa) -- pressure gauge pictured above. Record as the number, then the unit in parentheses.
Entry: 1.35 (MPa)
